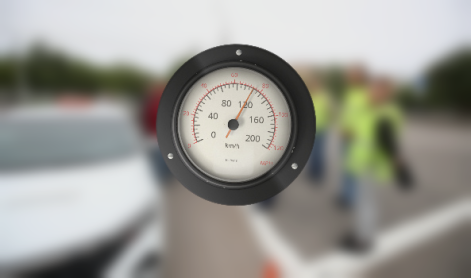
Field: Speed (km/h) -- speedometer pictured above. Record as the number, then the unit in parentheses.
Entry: 120 (km/h)
